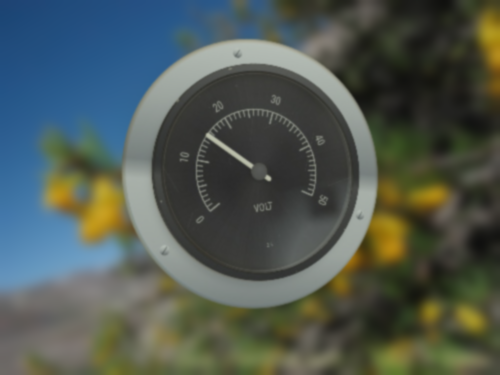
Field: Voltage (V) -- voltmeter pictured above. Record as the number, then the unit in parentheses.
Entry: 15 (V)
